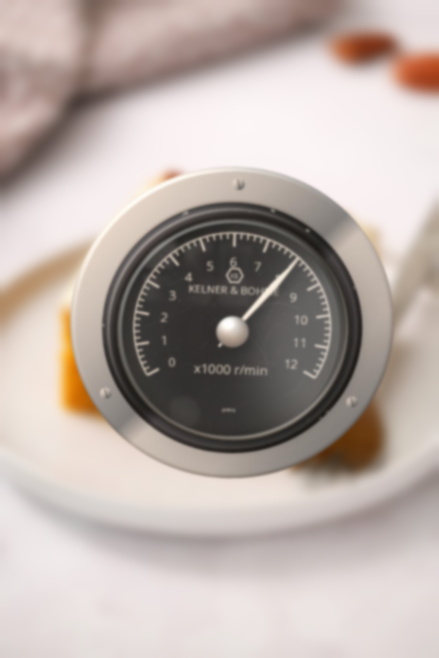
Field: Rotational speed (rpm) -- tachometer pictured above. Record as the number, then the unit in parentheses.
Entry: 8000 (rpm)
